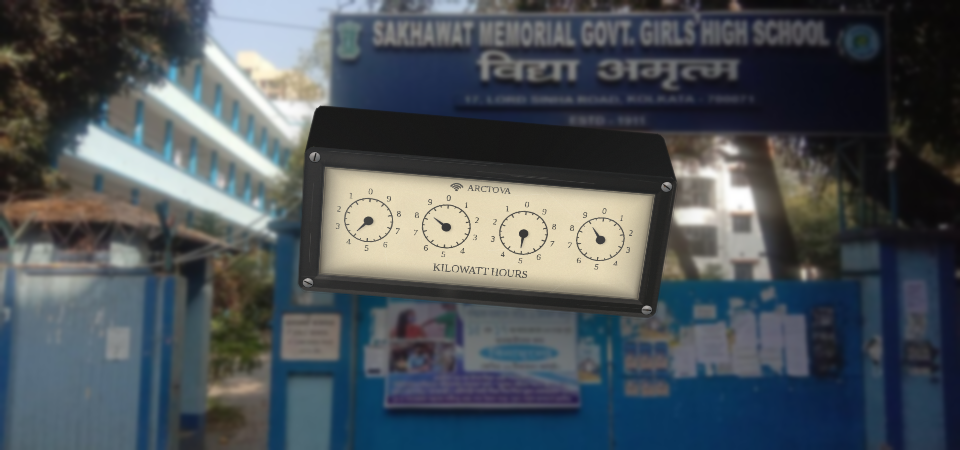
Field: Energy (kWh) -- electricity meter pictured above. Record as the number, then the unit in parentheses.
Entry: 3849 (kWh)
